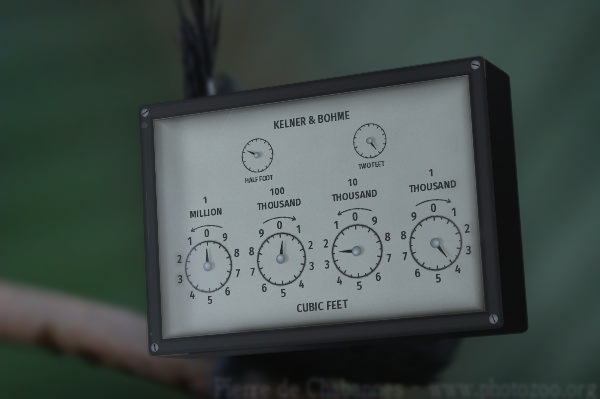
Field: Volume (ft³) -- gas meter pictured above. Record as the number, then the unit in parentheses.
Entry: 2400 (ft³)
